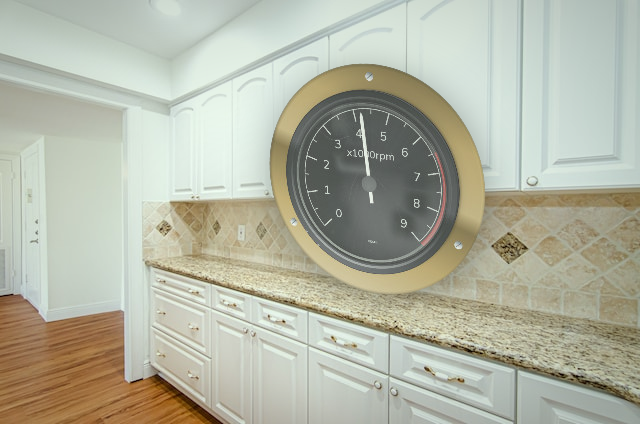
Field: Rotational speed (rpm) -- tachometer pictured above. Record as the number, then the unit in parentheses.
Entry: 4250 (rpm)
